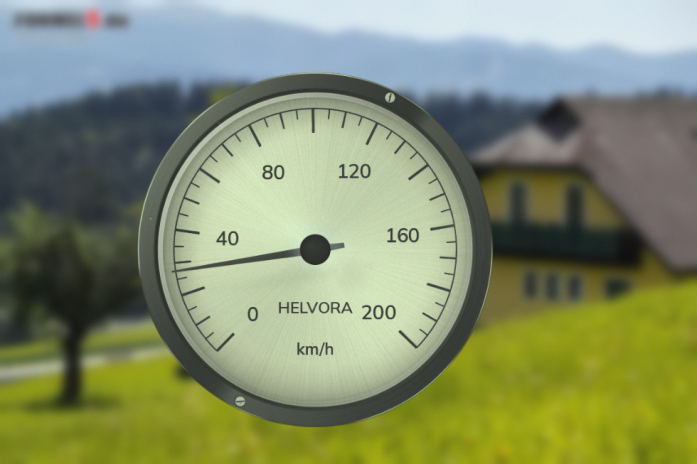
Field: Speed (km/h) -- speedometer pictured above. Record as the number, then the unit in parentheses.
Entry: 27.5 (km/h)
